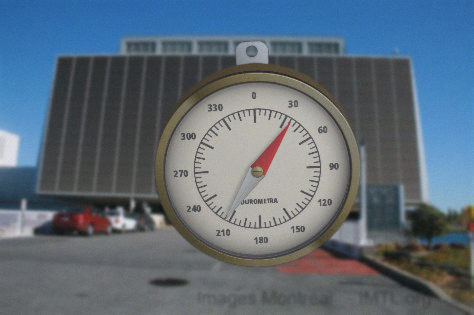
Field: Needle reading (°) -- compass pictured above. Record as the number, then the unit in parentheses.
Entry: 35 (°)
